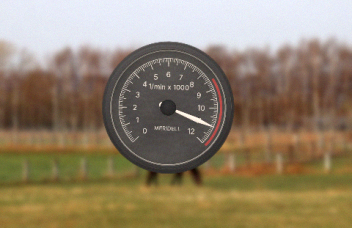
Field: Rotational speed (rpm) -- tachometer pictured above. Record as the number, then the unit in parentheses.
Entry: 11000 (rpm)
